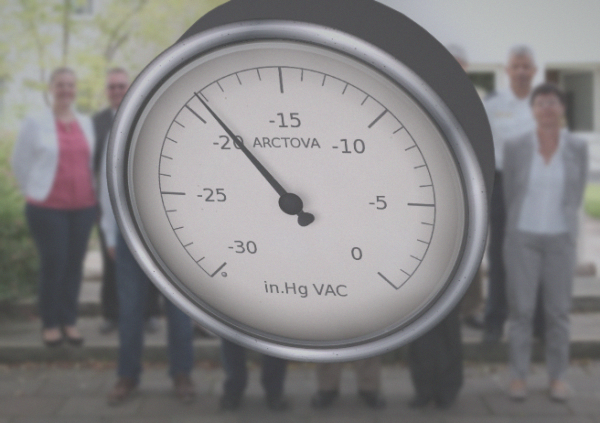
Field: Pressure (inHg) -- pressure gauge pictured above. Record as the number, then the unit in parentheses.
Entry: -19 (inHg)
